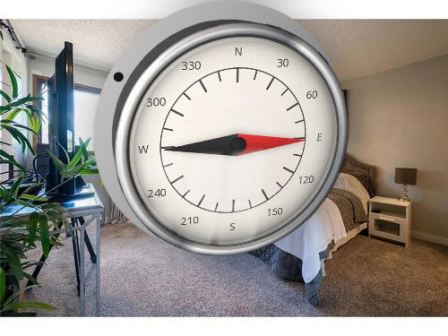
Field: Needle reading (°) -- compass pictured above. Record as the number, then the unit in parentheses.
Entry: 90 (°)
